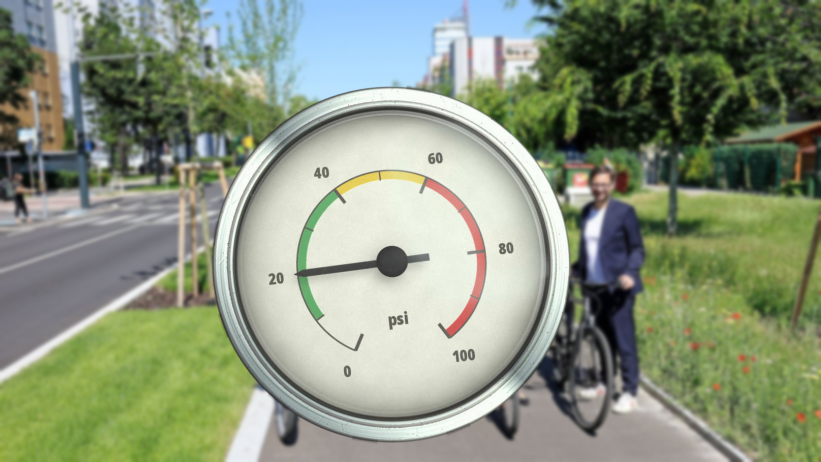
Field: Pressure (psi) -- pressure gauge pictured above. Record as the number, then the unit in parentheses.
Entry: 20 (psi)
